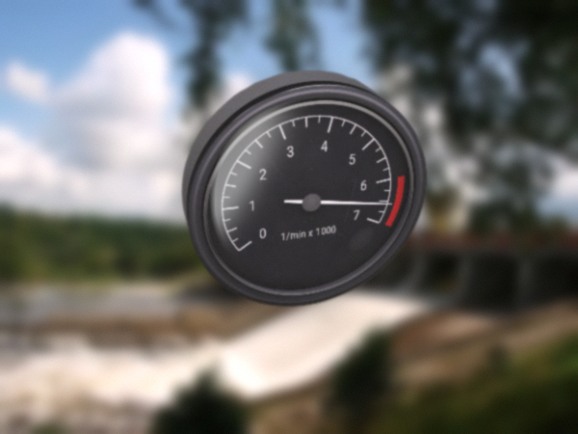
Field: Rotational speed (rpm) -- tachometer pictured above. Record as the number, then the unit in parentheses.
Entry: 6500 (rpm)
